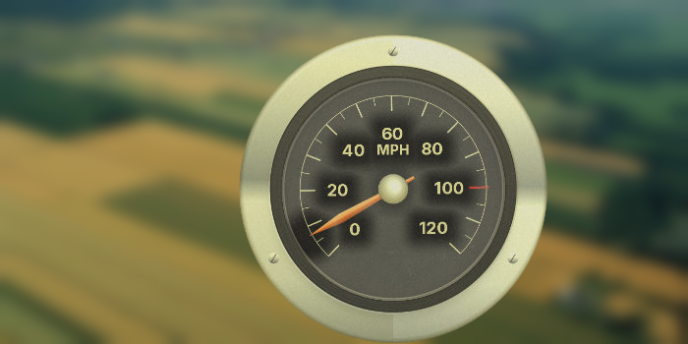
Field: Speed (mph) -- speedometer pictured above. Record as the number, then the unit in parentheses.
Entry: 7.5 (mph)
